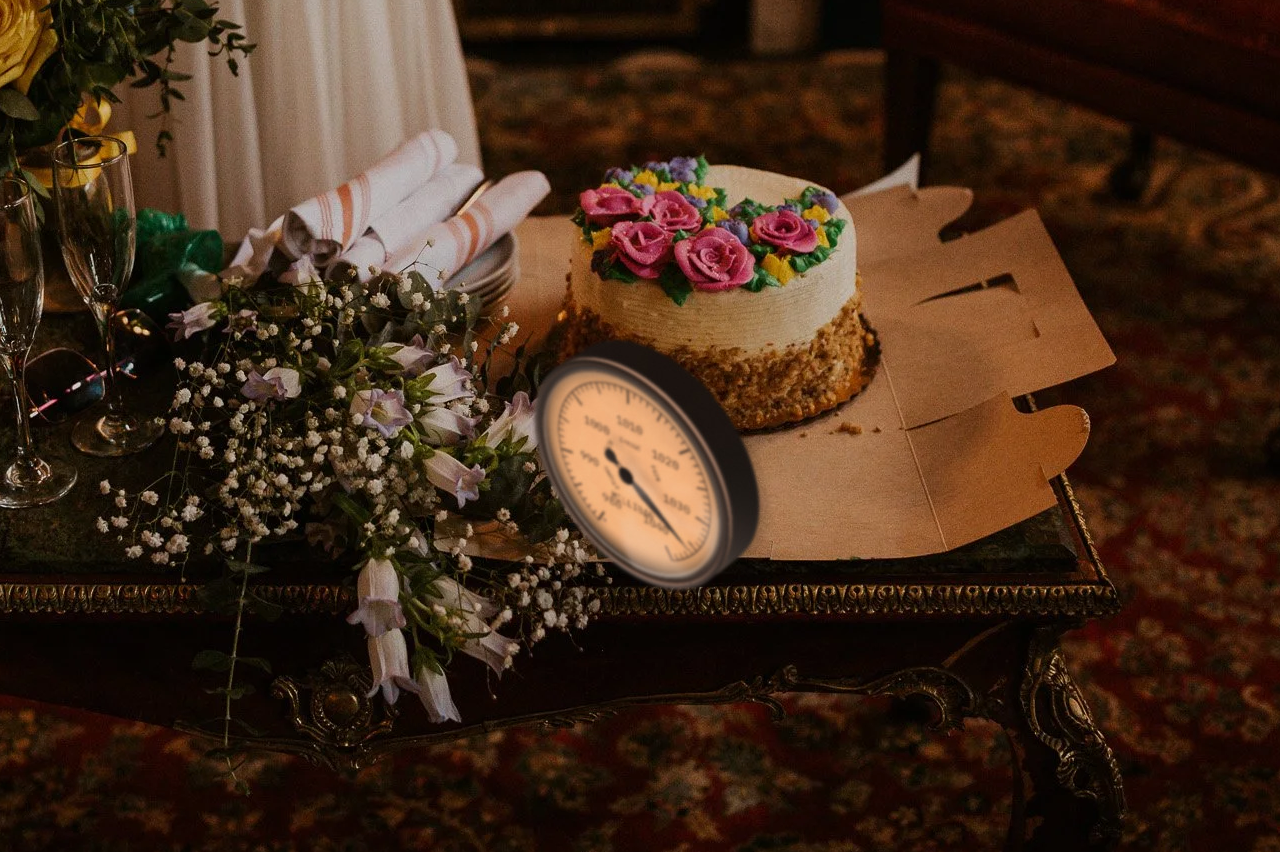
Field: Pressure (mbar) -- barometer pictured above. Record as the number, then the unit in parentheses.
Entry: 1035 (mbar)
